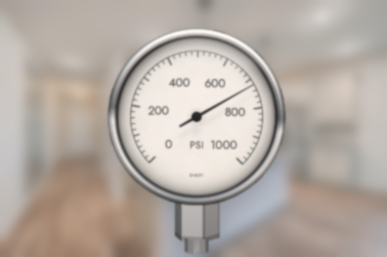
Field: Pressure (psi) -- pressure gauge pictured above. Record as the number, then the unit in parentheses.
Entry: 720 (psi)
